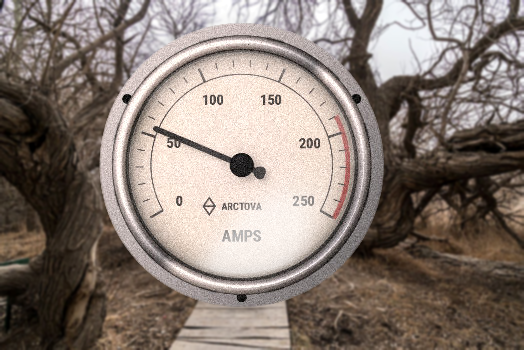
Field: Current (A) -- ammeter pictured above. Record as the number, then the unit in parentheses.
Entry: 55 (A)
